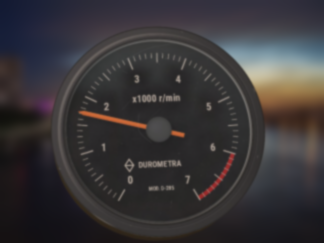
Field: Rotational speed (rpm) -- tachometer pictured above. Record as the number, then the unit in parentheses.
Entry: 1700 (rpm)
